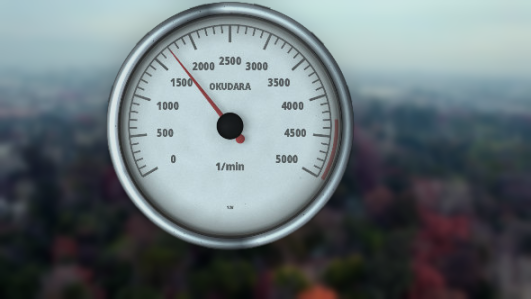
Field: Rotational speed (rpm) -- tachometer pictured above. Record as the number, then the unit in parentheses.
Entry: 1700 (rpm)
